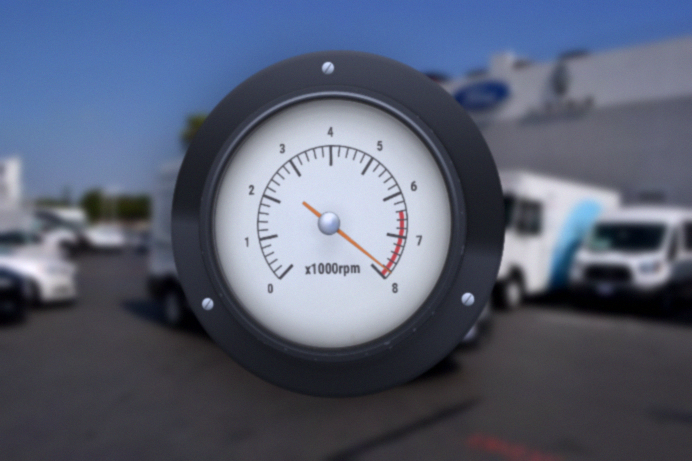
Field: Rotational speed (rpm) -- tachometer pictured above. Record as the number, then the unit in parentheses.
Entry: 7800 (rpm)
